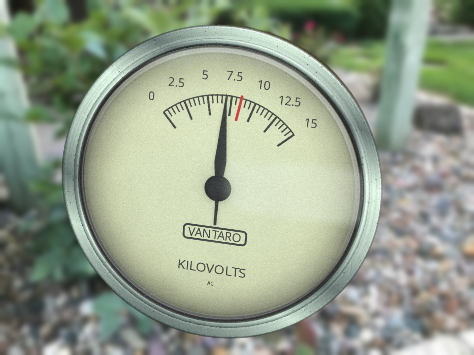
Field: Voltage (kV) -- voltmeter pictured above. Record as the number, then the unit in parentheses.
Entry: 7 (kV)
